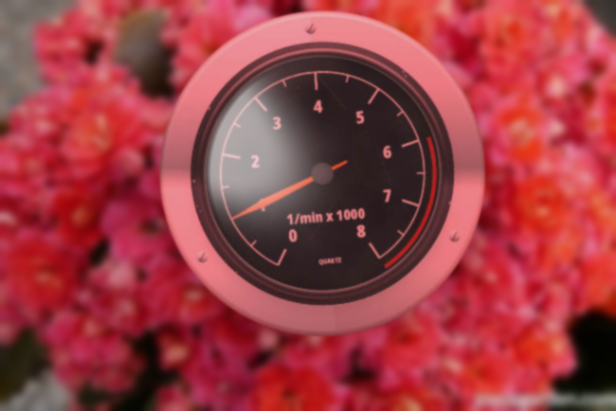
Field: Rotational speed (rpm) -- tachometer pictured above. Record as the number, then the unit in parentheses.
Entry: 1000 (rpm)
